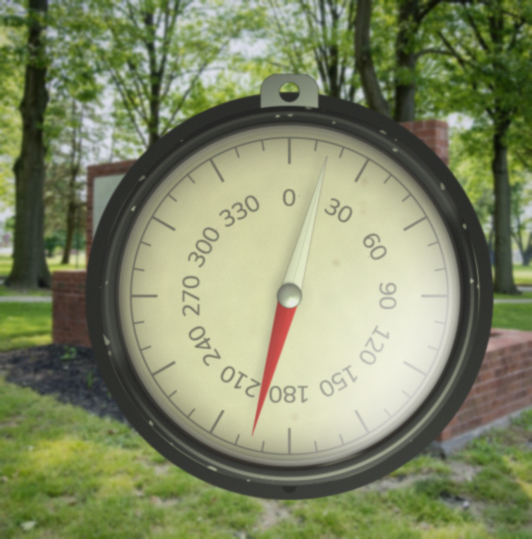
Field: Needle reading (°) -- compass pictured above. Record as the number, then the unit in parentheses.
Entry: 195 (°)
